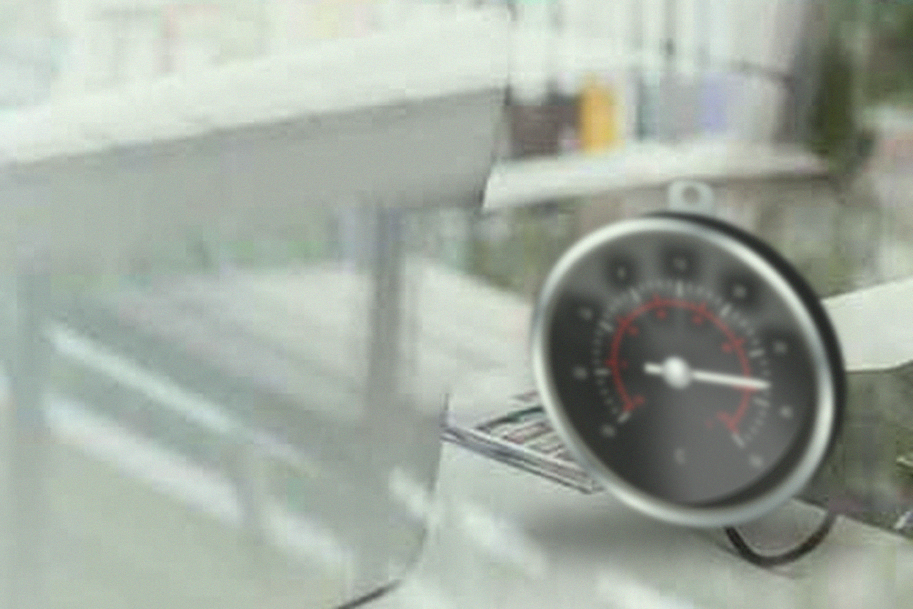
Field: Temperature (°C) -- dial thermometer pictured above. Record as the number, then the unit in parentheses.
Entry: 36 (°C)
